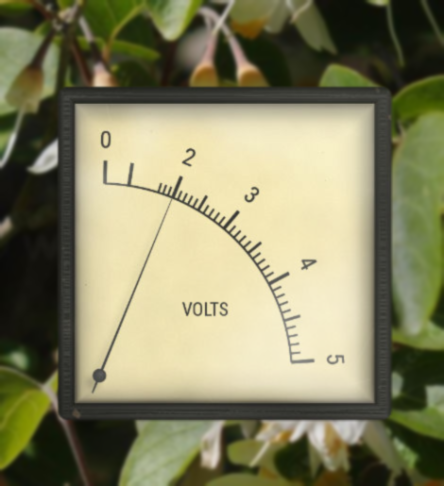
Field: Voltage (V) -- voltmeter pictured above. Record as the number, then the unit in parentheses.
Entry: 2 (V)
